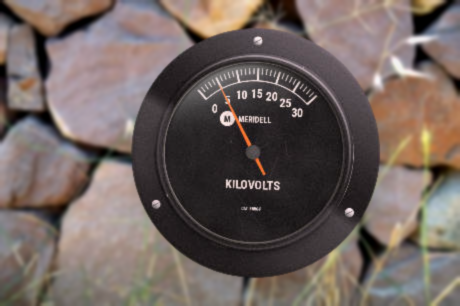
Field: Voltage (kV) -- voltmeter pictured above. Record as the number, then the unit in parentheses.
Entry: 5 (kV)
